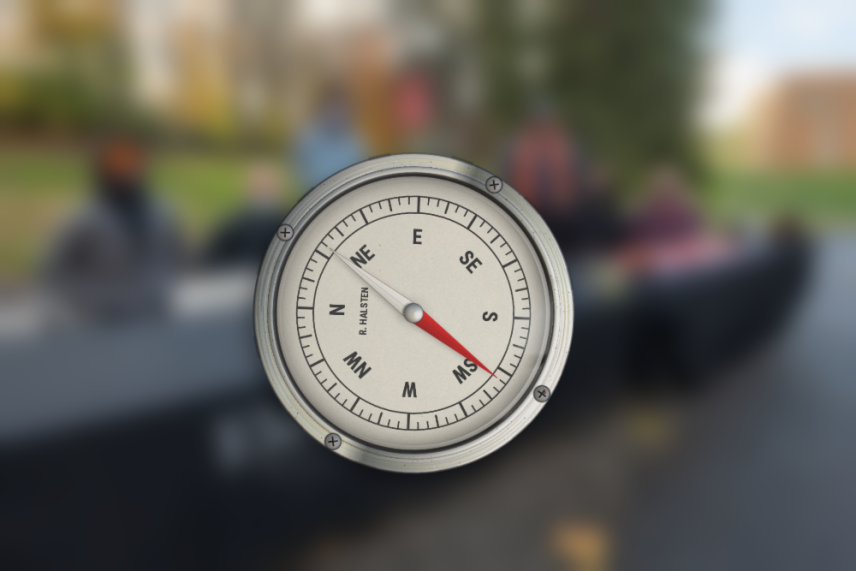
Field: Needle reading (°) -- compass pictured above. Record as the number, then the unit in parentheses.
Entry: 215 (°)
